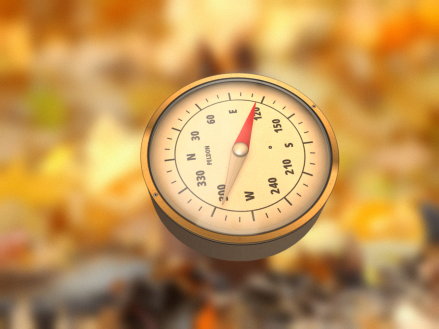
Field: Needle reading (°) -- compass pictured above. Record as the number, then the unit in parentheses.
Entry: 115 (°)
